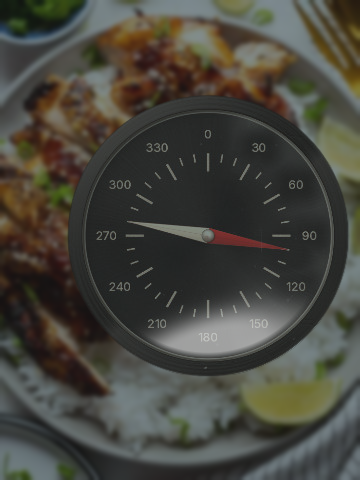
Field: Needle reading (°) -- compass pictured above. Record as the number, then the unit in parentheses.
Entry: 100 (°)
